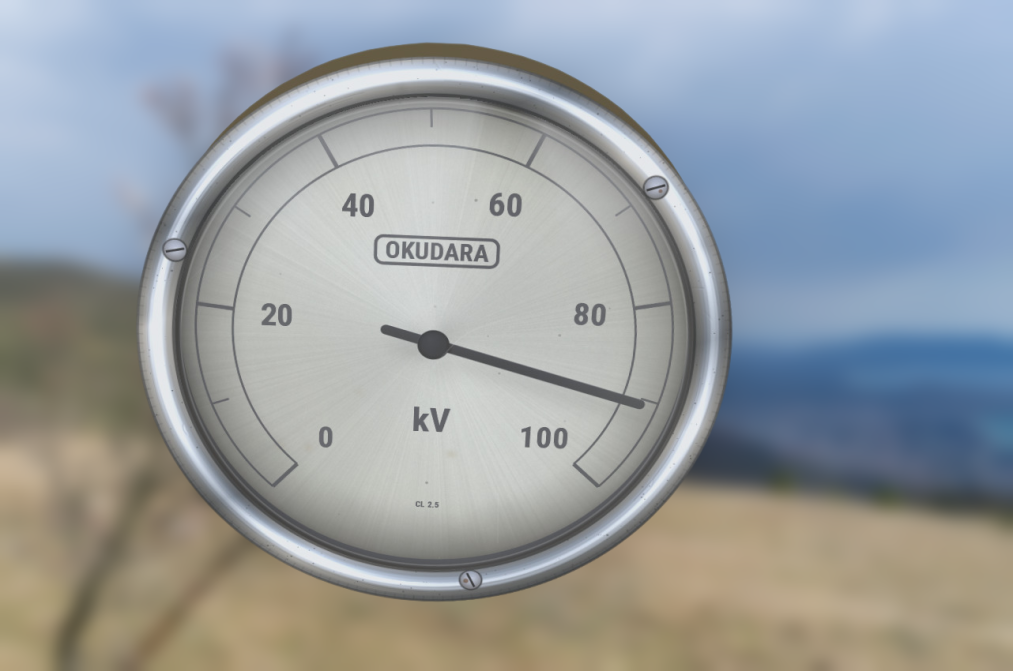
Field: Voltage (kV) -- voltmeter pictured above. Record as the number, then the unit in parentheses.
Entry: 90 (kV)
